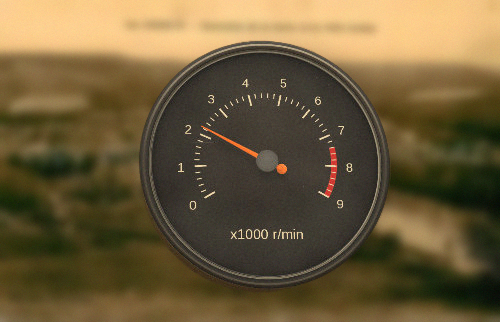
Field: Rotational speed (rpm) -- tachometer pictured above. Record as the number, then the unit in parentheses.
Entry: 2200 (rpm)
